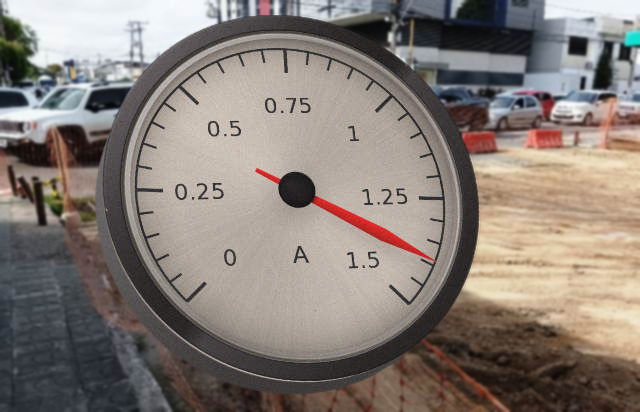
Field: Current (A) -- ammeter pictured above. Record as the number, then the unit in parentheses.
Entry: 1.4 (A)
